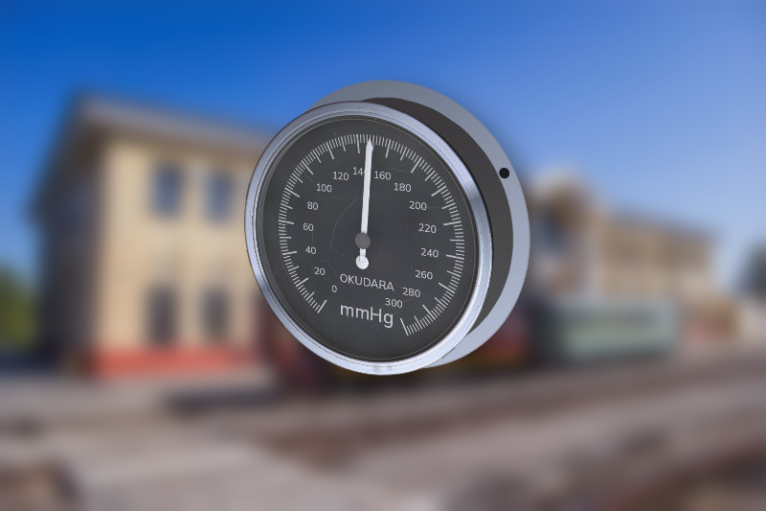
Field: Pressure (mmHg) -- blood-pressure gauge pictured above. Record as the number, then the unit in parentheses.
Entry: 150 (mmHg)
